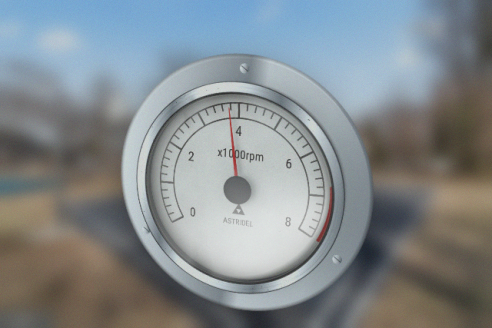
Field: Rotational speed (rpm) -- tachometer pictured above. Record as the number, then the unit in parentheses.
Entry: 3800 (rpm)
